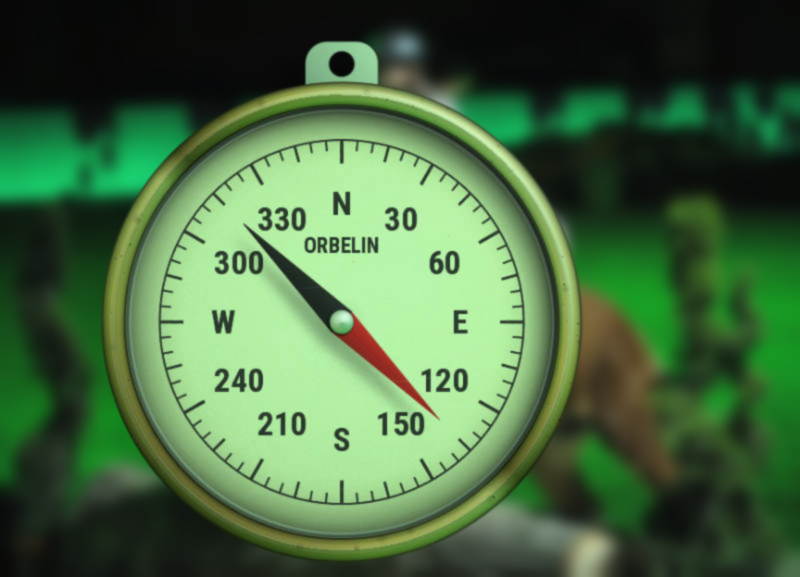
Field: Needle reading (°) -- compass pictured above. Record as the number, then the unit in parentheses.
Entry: 135 (°)
